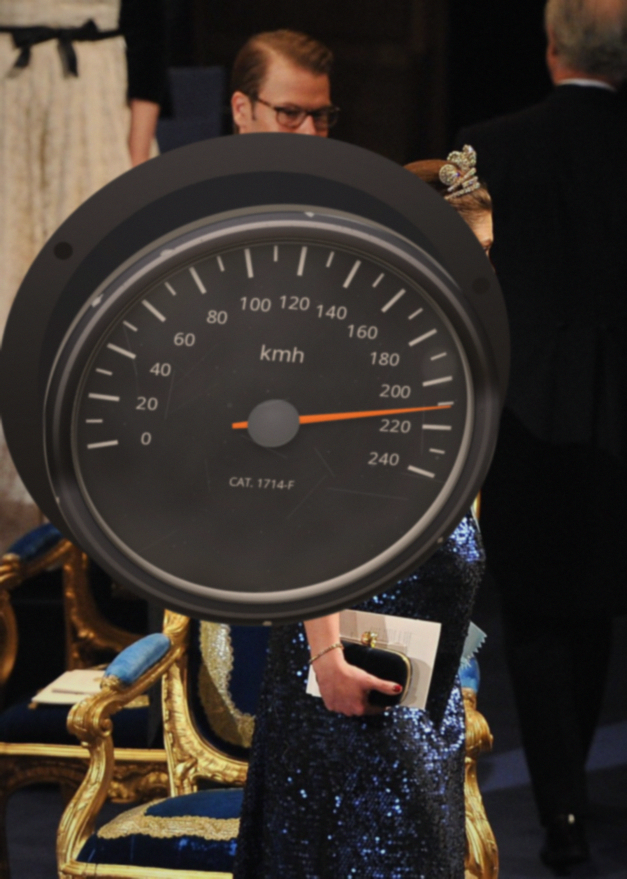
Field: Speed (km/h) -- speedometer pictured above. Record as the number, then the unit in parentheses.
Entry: 210 (km/h)
